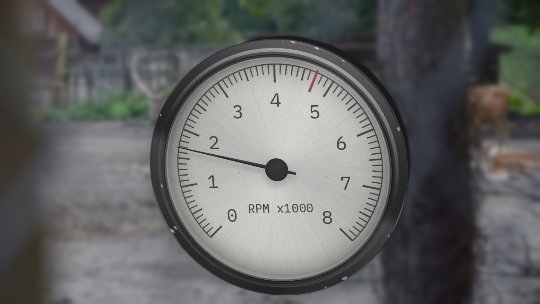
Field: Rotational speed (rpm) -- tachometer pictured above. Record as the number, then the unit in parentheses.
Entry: 1700 (rpm)
